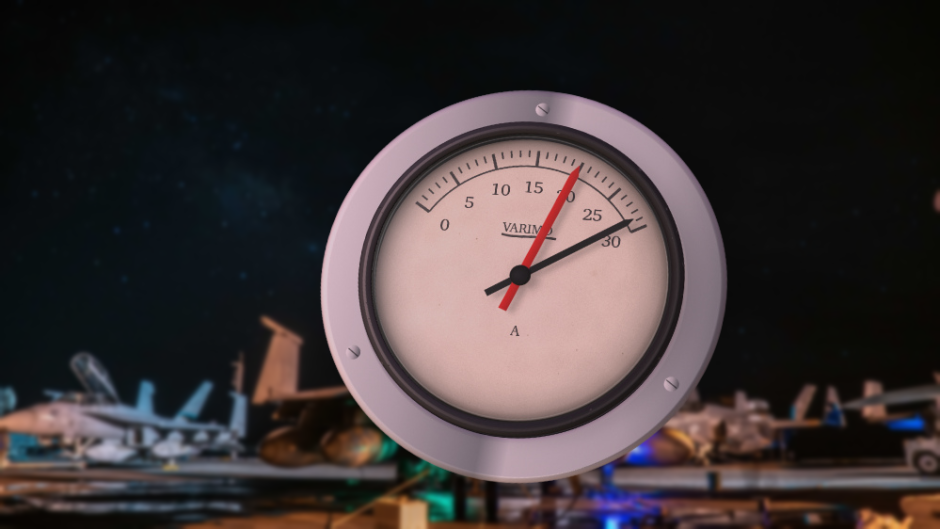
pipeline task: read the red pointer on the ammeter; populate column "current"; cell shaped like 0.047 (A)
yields 20 (A)
